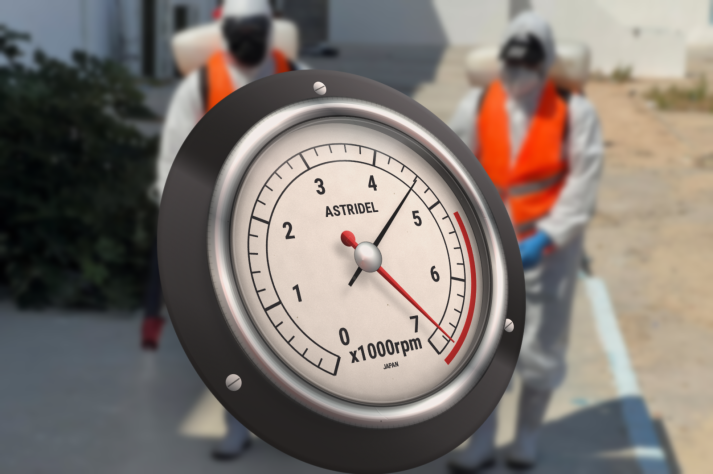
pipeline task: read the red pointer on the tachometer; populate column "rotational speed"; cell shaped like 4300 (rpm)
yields 6800 (rpm)
